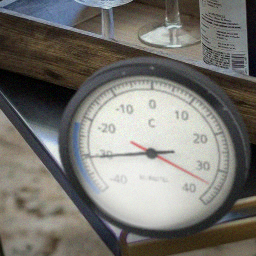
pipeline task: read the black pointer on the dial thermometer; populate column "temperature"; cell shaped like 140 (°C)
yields -30 (°C)
